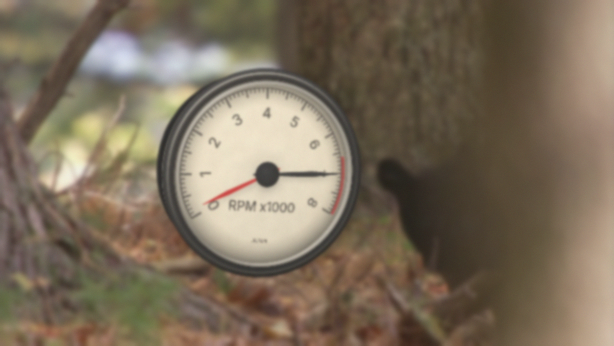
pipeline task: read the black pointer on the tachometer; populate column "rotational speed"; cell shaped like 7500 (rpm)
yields 7000 (rpm)
